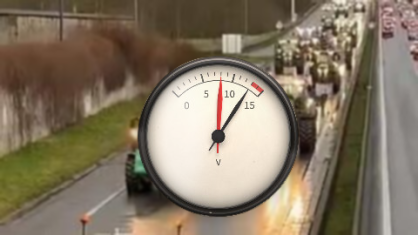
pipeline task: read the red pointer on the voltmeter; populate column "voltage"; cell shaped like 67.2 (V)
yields 8 (V)
